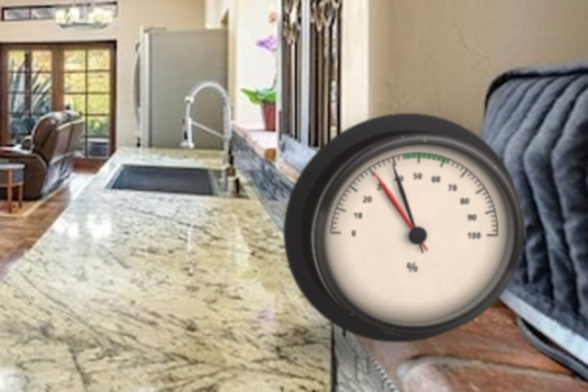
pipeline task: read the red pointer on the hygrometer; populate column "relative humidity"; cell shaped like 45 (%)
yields 30 (%)
